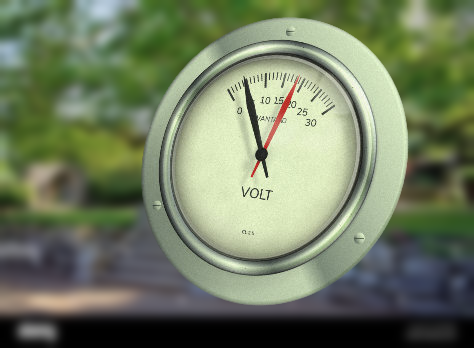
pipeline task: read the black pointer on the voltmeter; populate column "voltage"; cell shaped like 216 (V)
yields 5 (V)
